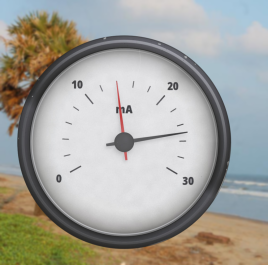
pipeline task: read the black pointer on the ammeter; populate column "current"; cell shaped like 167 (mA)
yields 25 (mA)
